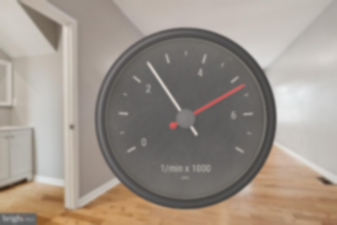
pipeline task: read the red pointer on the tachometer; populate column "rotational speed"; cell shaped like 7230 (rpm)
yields 5250 (rpm)
